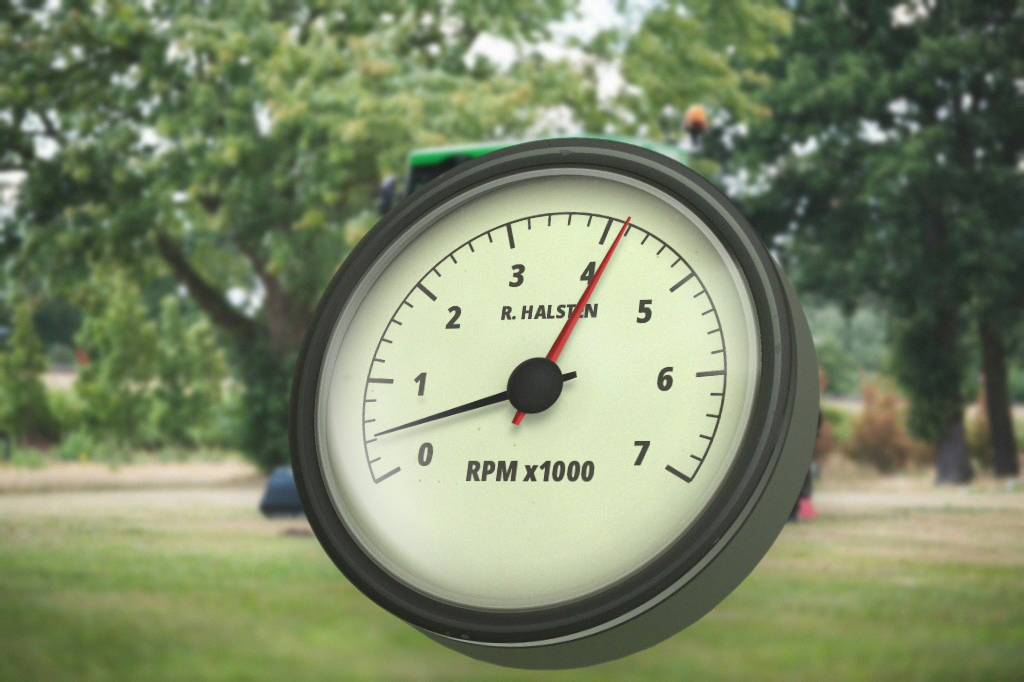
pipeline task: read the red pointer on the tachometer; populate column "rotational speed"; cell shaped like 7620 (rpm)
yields 4200 (rpm)
